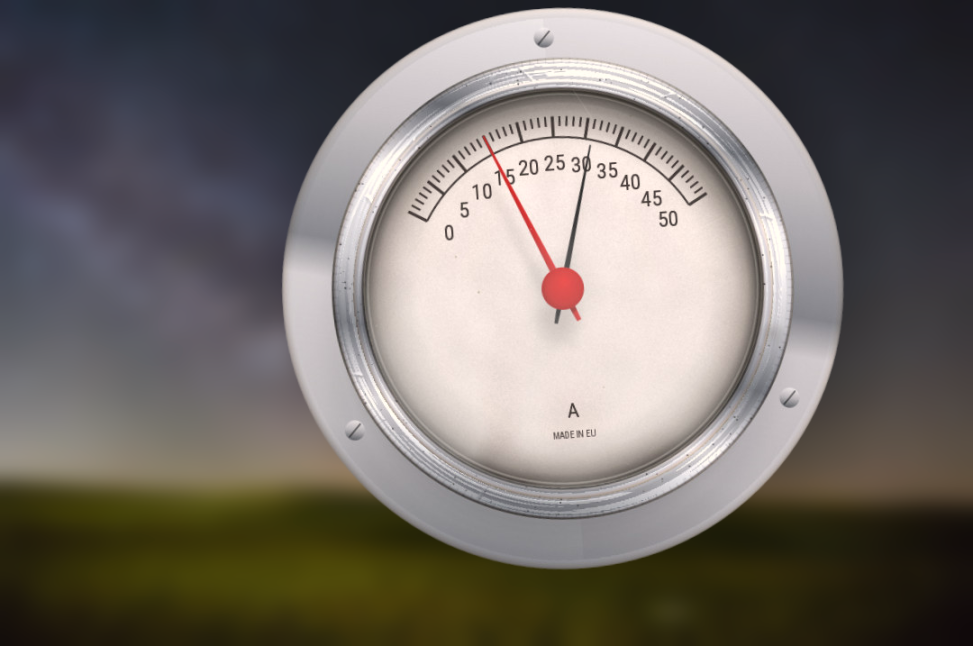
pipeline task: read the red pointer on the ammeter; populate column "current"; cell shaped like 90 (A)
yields 15 (A)
